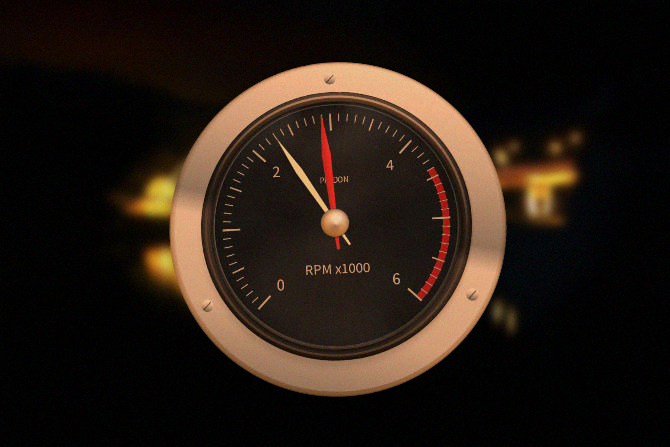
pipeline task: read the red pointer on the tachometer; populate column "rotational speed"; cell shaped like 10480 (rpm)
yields 2900 (rpm)
